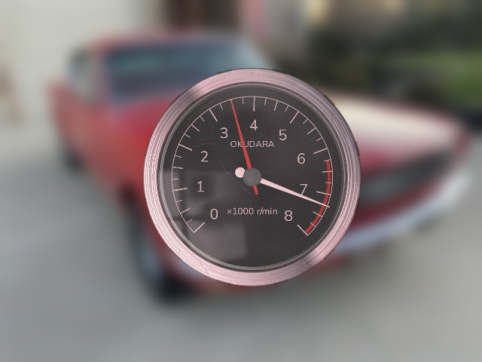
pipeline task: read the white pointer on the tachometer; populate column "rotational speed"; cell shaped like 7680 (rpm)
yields 7250 (rpm)
